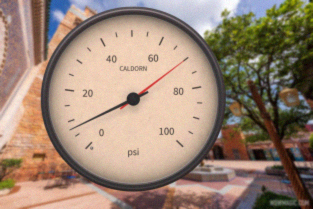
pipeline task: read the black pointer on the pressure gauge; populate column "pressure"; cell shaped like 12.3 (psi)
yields 7.5 (psi)
